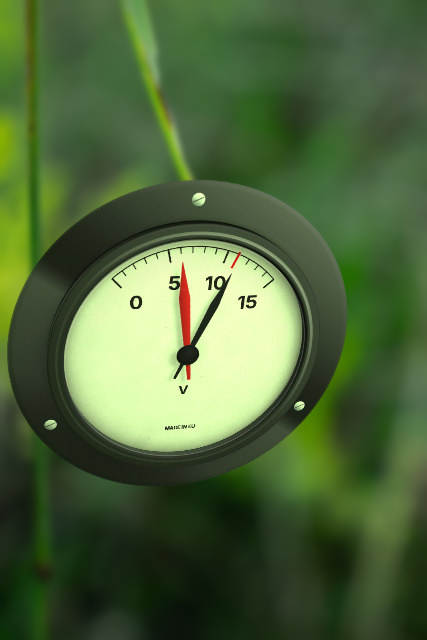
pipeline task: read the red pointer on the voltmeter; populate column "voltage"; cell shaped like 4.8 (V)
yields 6 (V)
